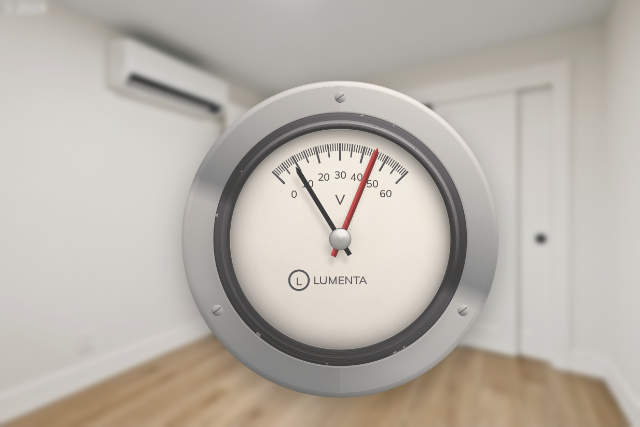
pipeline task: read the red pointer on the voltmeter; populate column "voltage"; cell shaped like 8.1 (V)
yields 45 (V)
